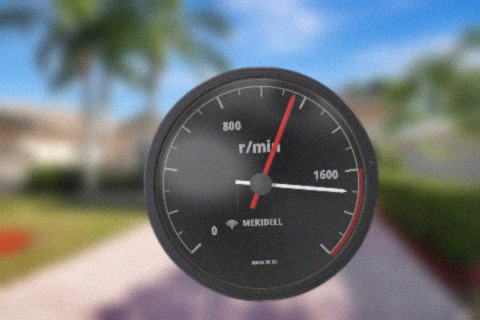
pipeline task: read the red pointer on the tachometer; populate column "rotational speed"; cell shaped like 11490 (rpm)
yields 1150 (rpm)
